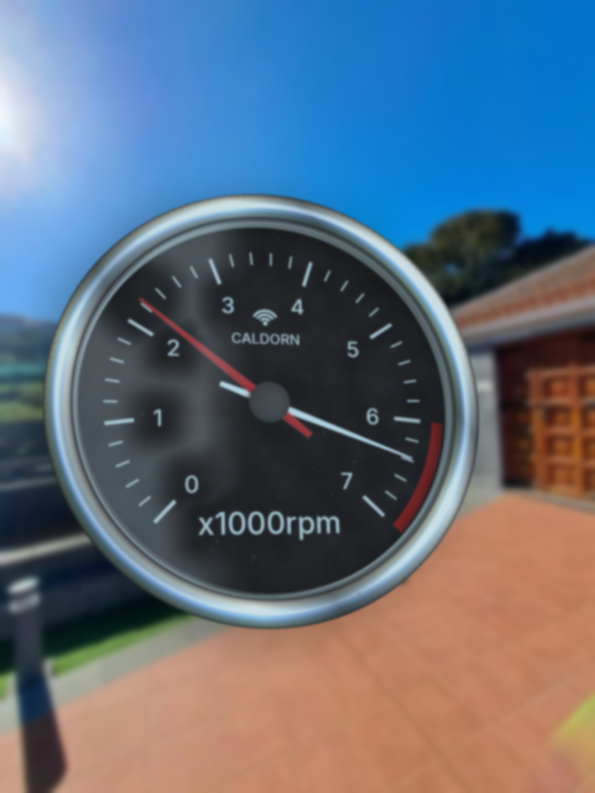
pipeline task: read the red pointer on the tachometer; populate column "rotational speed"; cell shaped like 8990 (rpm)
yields 2200 (rpm)
